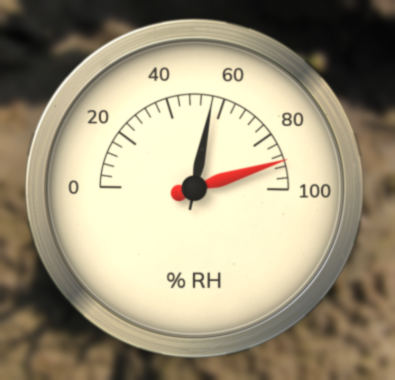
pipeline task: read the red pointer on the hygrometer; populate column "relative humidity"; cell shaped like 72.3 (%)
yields 90 (%)
